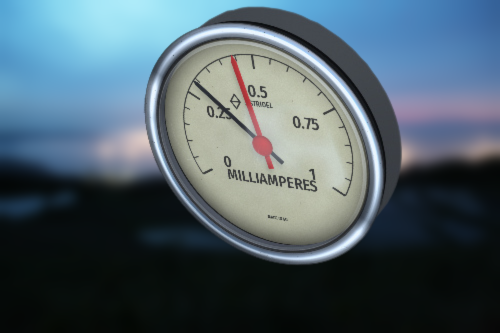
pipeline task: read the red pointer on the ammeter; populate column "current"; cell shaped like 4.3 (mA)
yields 0.45 (mA)
